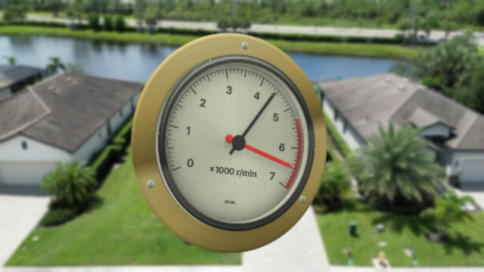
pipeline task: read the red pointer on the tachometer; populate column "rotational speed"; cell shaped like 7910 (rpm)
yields 6500 (rpm)
